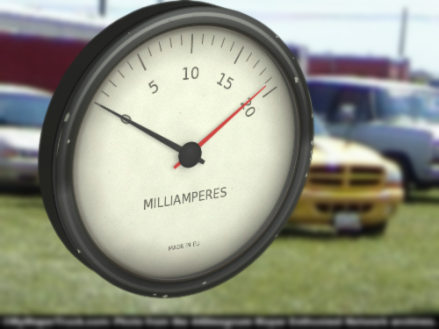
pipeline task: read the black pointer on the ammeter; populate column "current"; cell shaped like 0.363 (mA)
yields 0 (mA)
